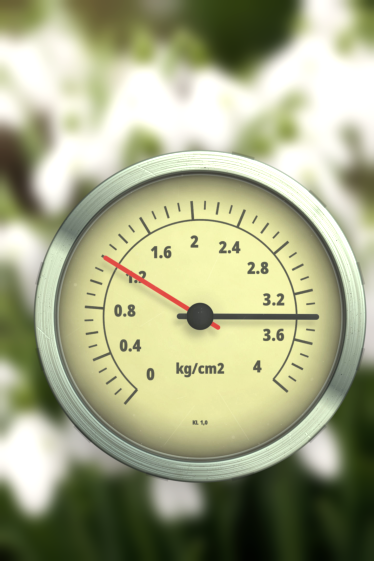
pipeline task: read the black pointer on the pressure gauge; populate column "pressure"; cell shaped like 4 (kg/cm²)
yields 3.4 (kg/cm²)
